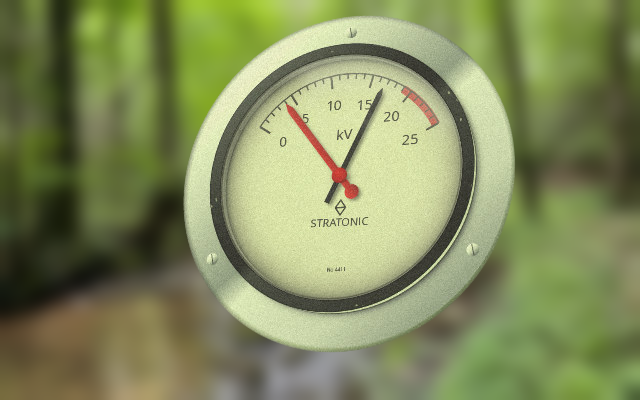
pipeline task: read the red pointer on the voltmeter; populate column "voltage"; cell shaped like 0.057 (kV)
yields 4 (kV)
